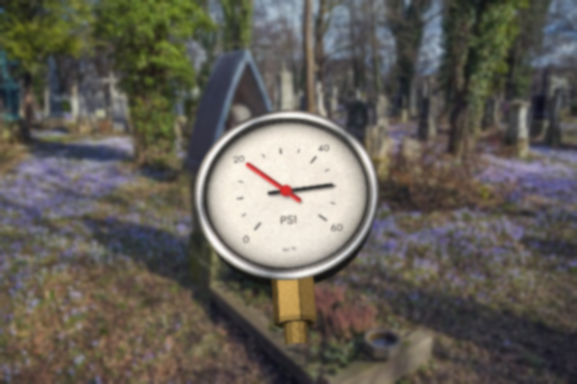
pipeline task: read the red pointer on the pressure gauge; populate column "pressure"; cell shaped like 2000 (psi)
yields 20 (psi)
